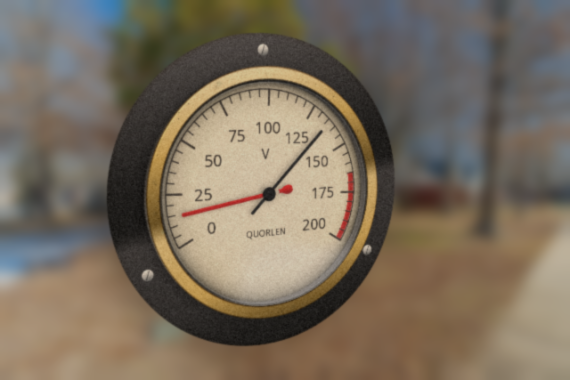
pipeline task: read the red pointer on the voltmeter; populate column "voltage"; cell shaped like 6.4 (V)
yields 15 (V)
